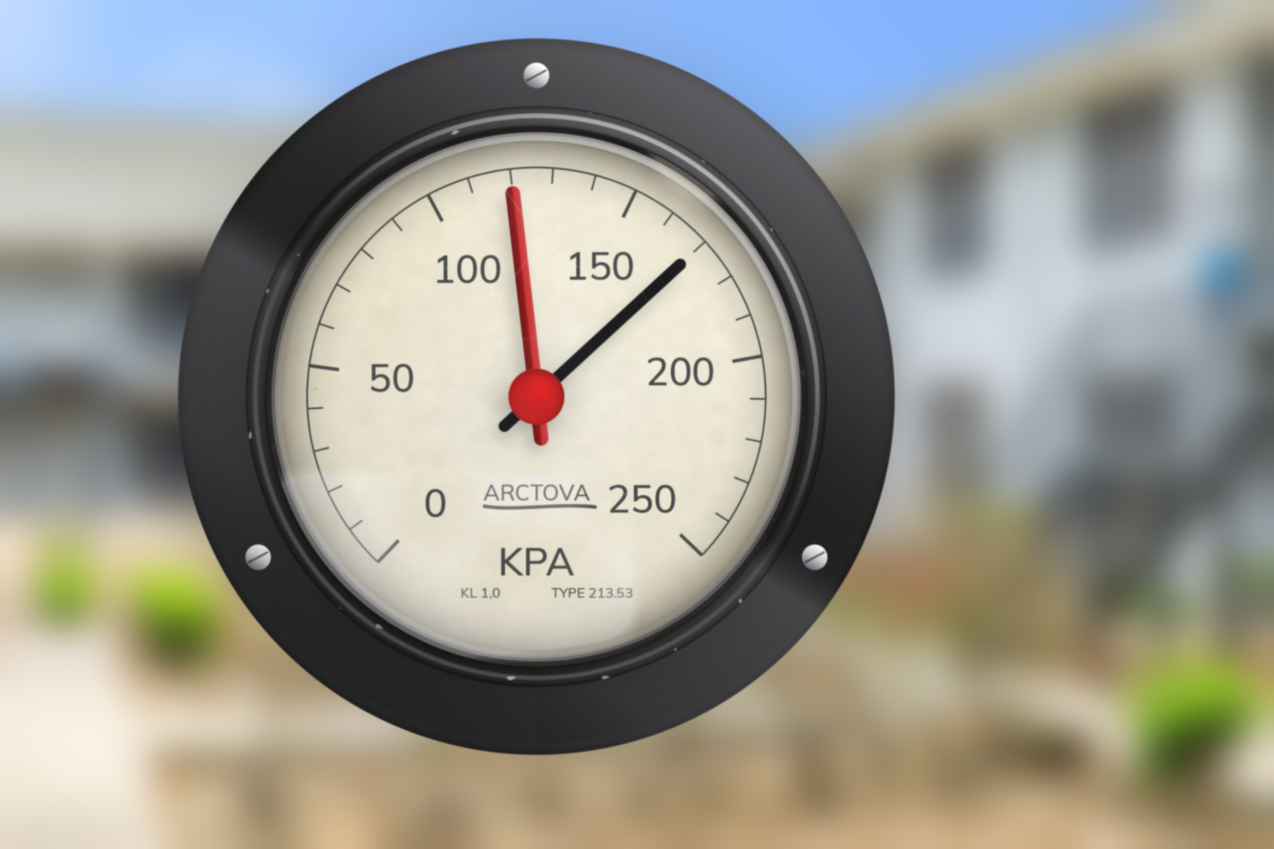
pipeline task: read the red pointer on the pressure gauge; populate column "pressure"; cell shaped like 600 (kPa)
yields 120 (kPa)
